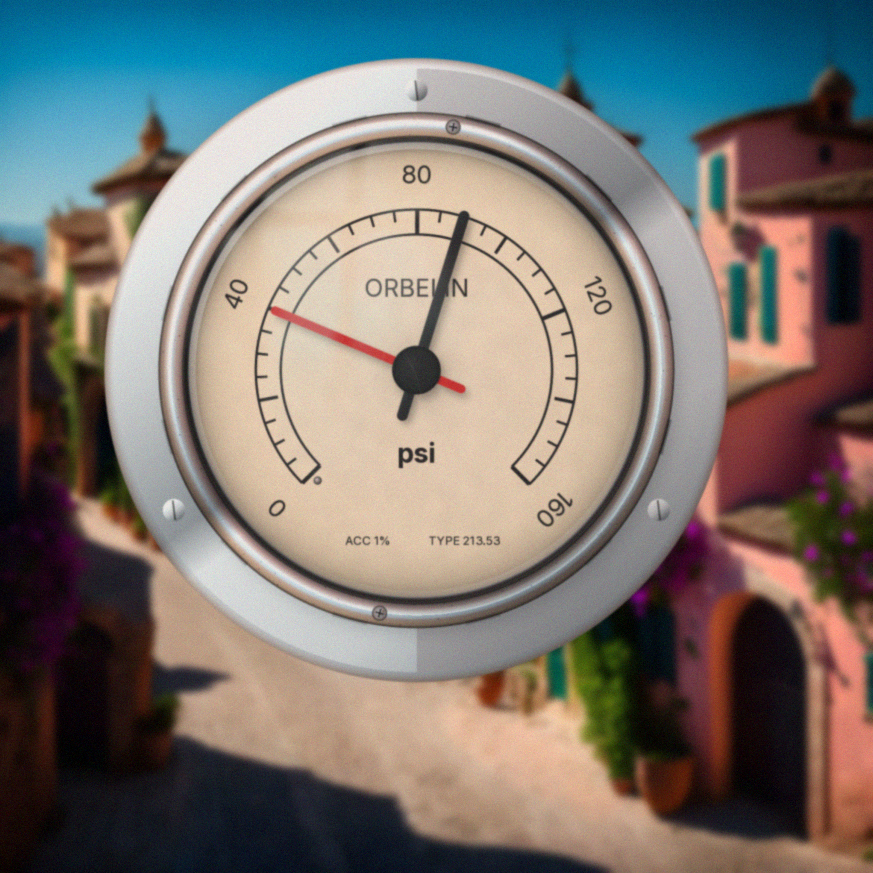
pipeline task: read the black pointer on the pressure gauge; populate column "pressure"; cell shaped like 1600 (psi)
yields 90 (psi)
